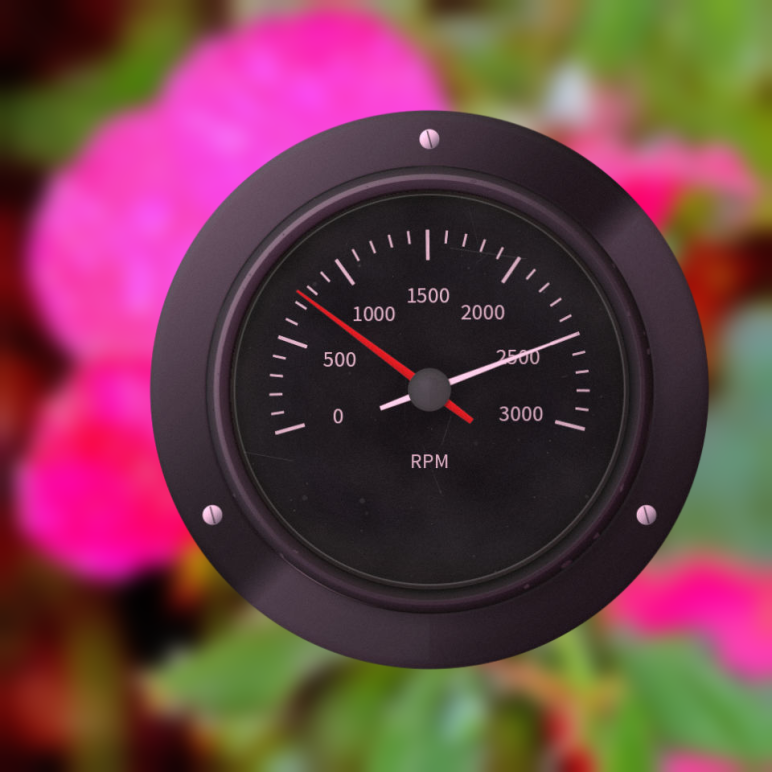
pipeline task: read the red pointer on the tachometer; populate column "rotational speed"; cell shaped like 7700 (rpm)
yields 750 (rpm)
